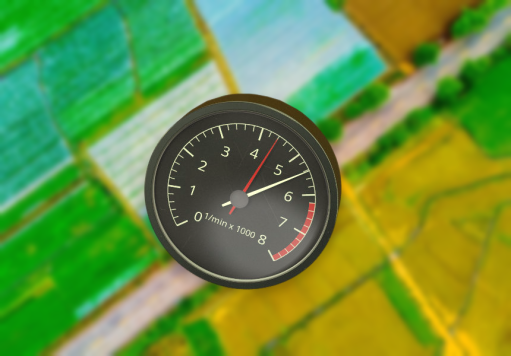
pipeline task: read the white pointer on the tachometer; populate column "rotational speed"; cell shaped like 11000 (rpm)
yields 5400 (rpm)
